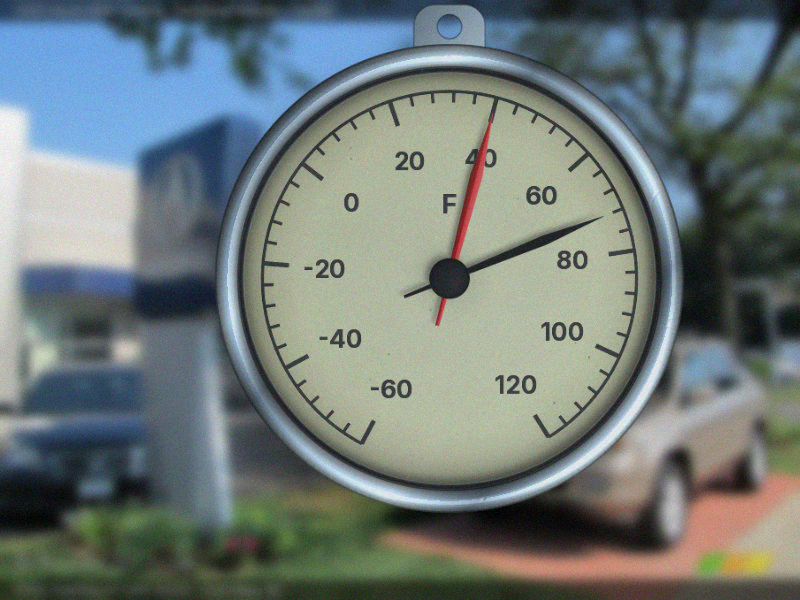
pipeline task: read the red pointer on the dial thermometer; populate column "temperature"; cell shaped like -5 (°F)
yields 40 (°F)
